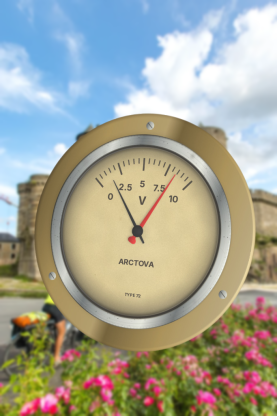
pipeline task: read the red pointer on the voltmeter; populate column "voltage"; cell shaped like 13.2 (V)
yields 8.5 (V)
